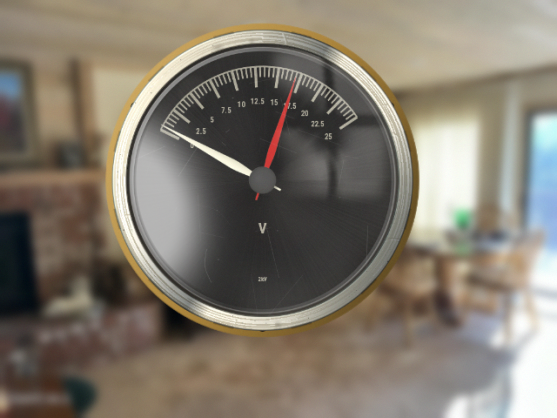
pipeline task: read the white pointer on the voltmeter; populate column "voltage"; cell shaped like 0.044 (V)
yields 0.5 (V)
